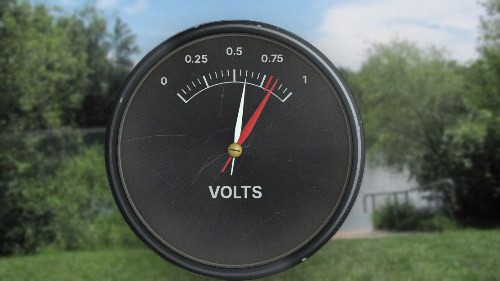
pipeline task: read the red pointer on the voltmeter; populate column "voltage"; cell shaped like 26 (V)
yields 0.85 (V)
